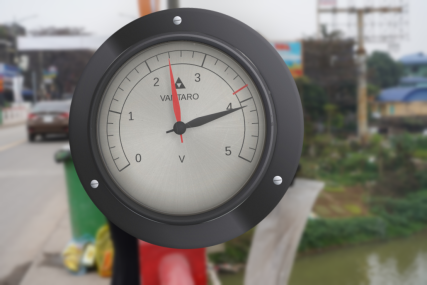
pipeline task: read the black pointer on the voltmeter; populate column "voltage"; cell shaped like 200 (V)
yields 4.1 (V)
